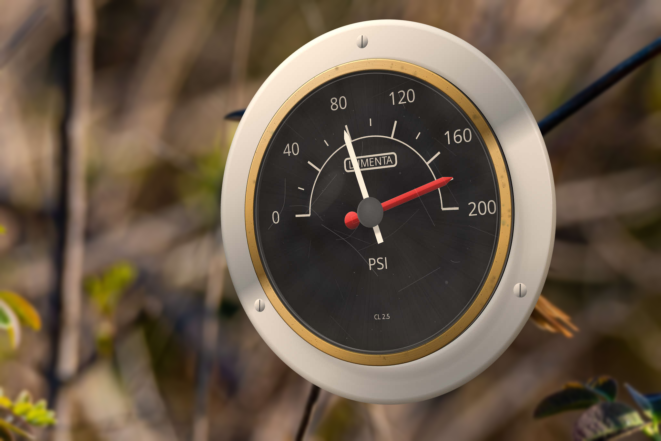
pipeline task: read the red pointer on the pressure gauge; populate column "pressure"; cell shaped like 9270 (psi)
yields 180 (psi)
